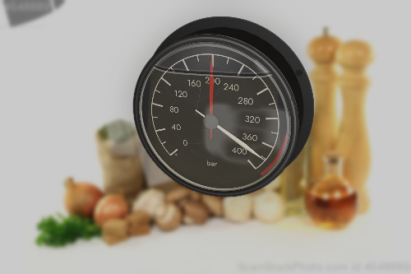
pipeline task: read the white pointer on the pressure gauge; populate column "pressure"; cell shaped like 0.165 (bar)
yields 380 (bar)
